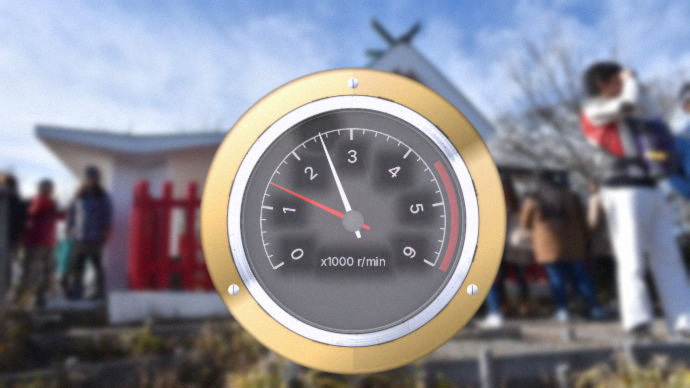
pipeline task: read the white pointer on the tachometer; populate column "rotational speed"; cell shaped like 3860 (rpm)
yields 2500 (rpm)
